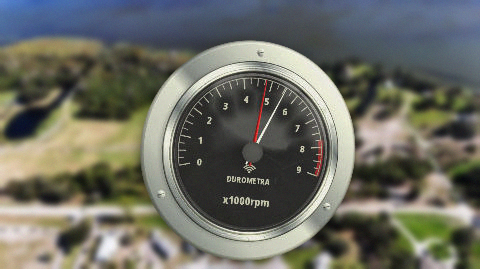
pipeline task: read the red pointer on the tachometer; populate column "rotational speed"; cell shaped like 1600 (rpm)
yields 4750 (rpm)
